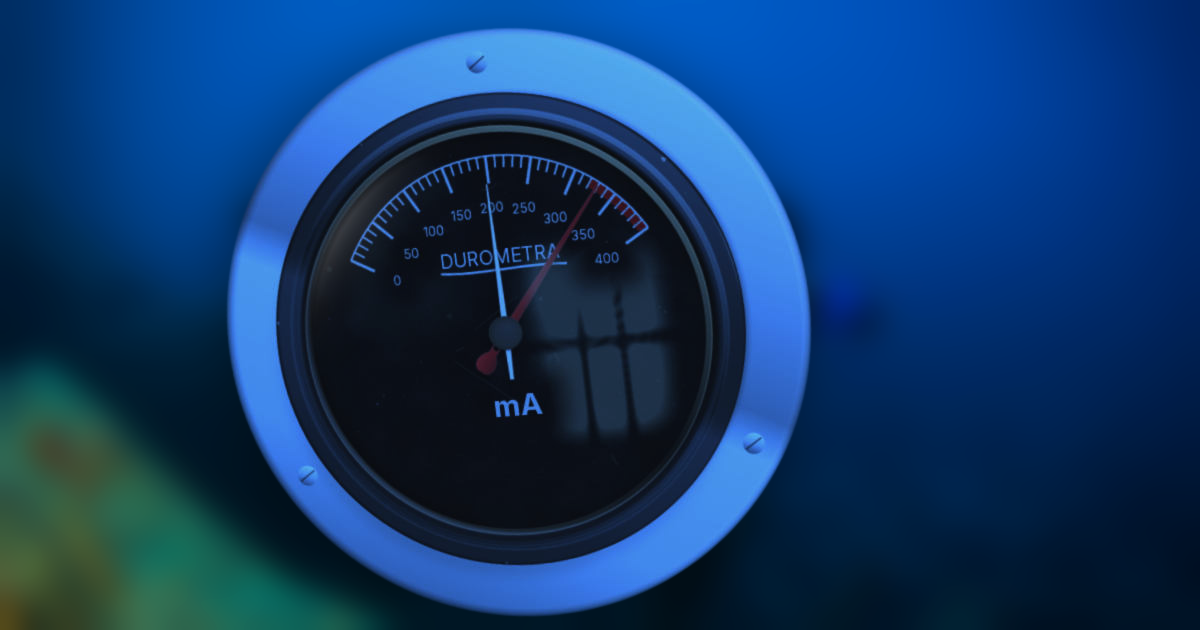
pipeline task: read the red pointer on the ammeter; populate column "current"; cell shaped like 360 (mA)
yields 330 (mA)
